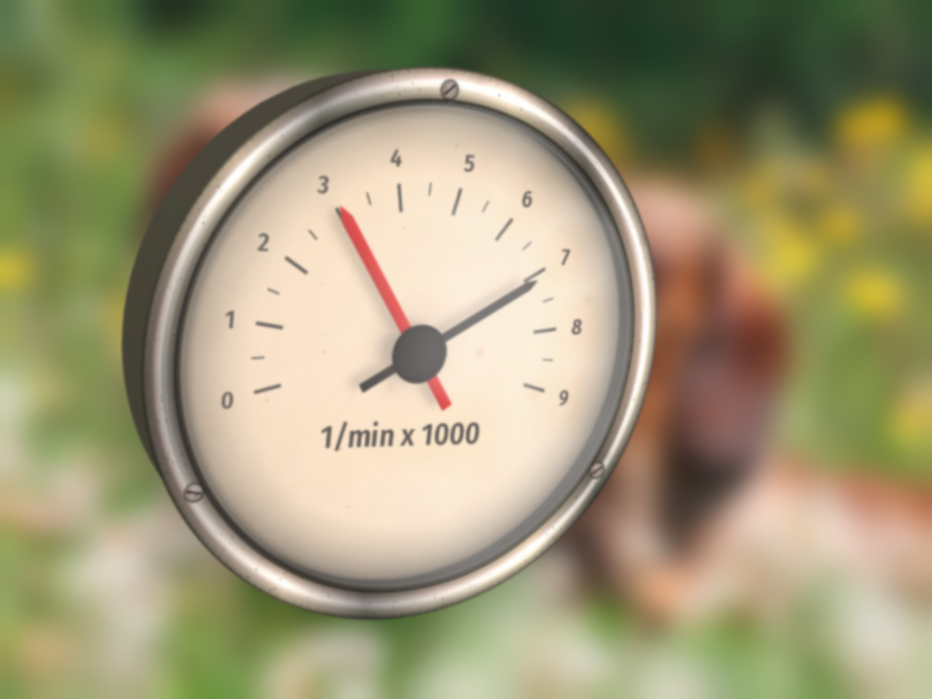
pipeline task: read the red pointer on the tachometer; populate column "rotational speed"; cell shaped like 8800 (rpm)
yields 3000 (rpm)
